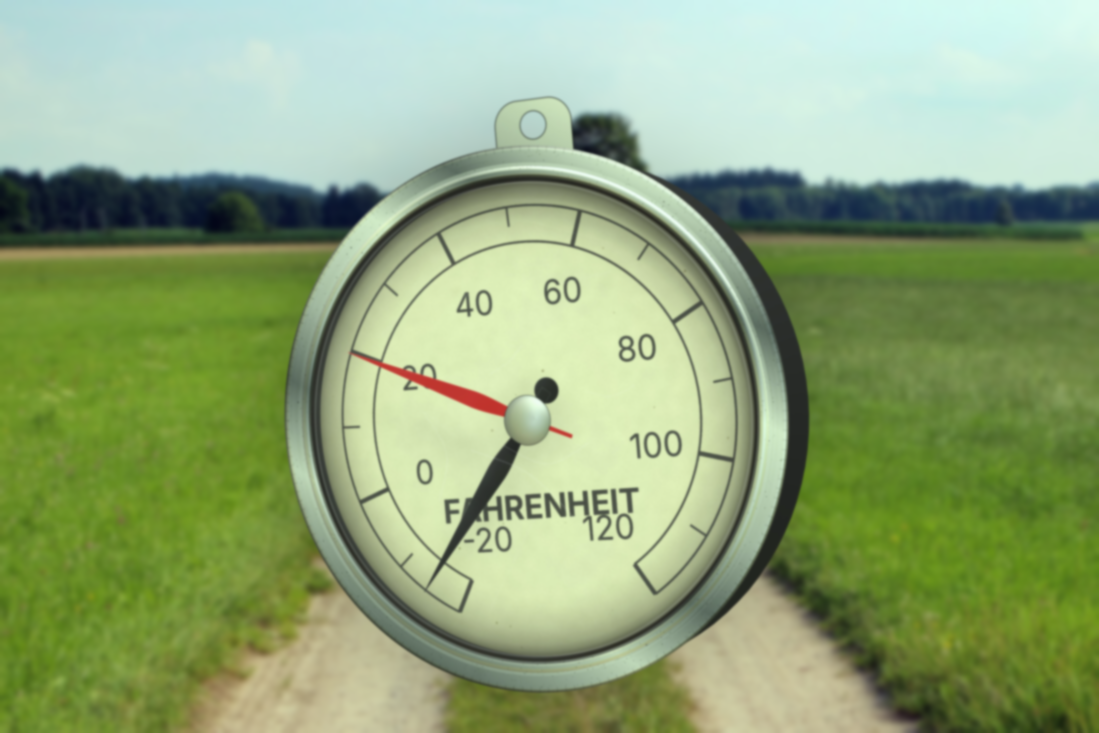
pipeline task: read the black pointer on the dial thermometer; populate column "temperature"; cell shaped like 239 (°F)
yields -15 (°F)
